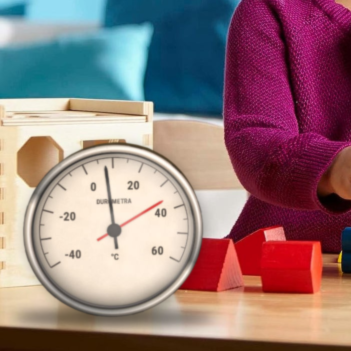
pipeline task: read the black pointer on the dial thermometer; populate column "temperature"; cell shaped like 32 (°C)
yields 7.5 (°C)
